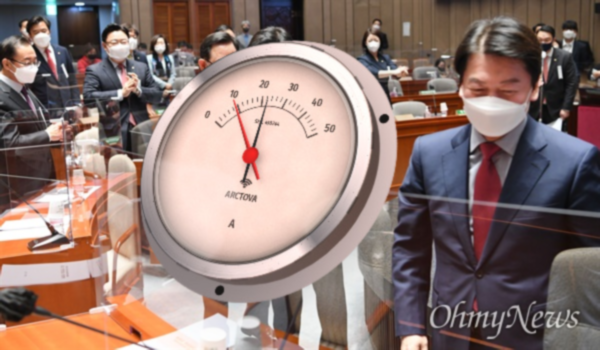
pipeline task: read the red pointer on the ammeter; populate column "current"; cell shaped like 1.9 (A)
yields 10 (A)
